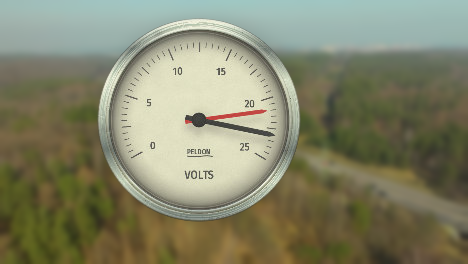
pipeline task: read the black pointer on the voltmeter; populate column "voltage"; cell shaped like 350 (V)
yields 23 (V)
